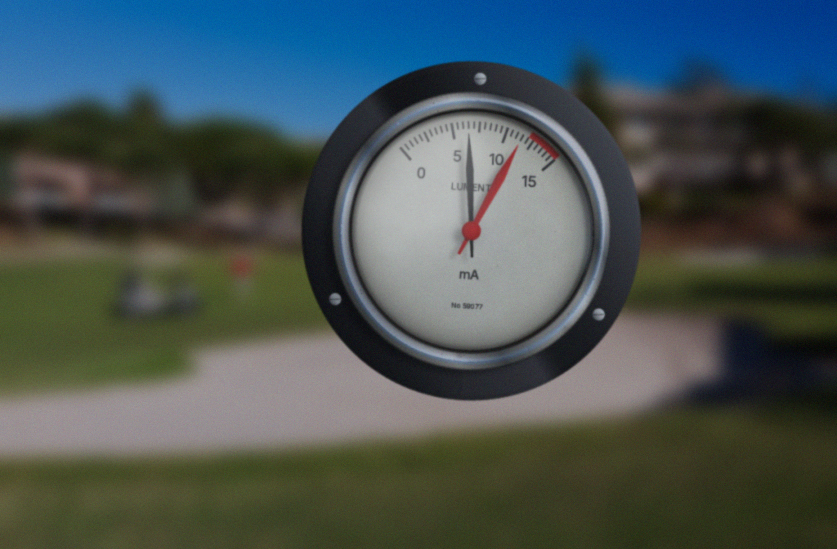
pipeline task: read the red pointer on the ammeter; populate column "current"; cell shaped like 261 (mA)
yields 11.5 (mA)
